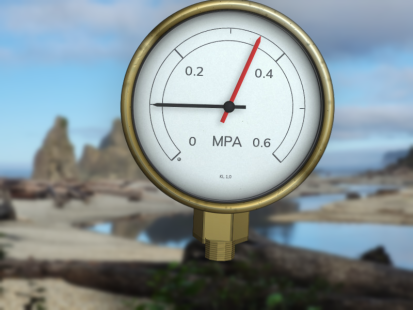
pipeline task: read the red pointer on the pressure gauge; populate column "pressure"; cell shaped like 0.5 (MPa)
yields 0.35 (MPa)
